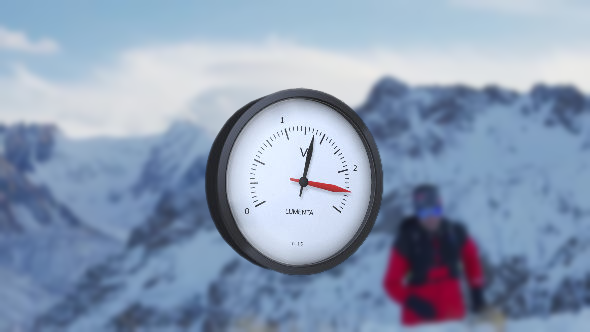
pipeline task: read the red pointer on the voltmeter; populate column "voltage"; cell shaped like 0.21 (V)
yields 2.25 (V)
